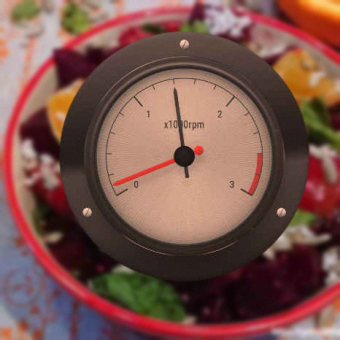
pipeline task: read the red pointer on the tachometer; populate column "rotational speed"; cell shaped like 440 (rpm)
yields 100 (rpm)
